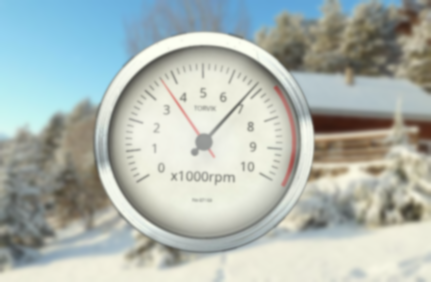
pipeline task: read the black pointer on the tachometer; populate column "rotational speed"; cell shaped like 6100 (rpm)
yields 6800 (rpm)
